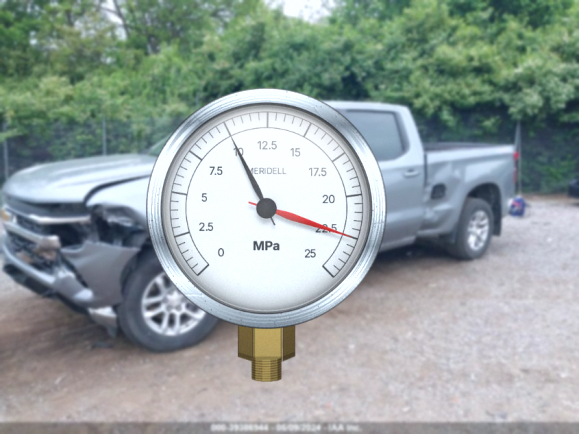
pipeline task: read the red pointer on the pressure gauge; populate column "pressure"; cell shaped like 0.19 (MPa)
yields 22.5 (MPa)
